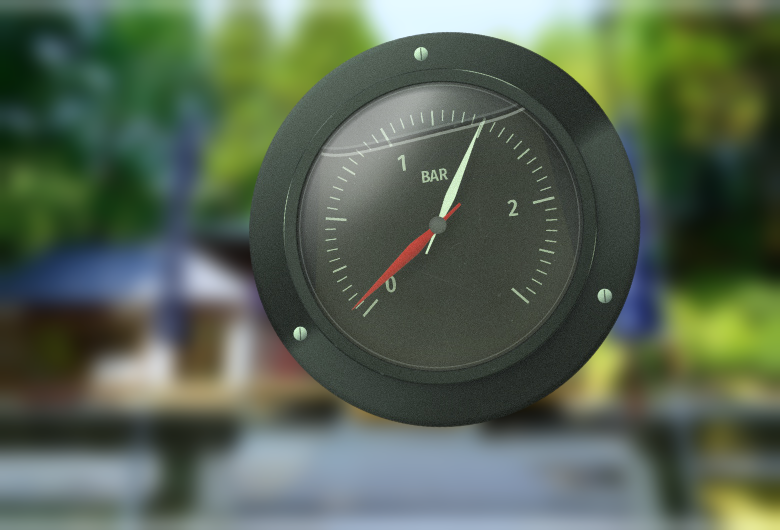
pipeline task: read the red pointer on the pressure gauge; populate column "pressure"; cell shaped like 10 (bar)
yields 0.05 (bar)
